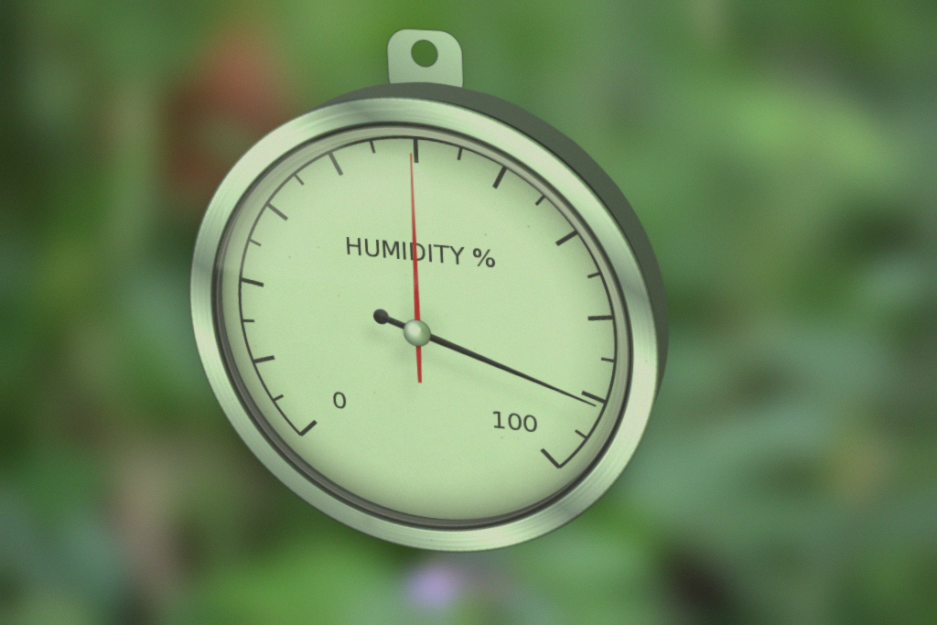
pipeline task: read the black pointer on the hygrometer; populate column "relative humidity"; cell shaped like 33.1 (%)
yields 90 (%)
